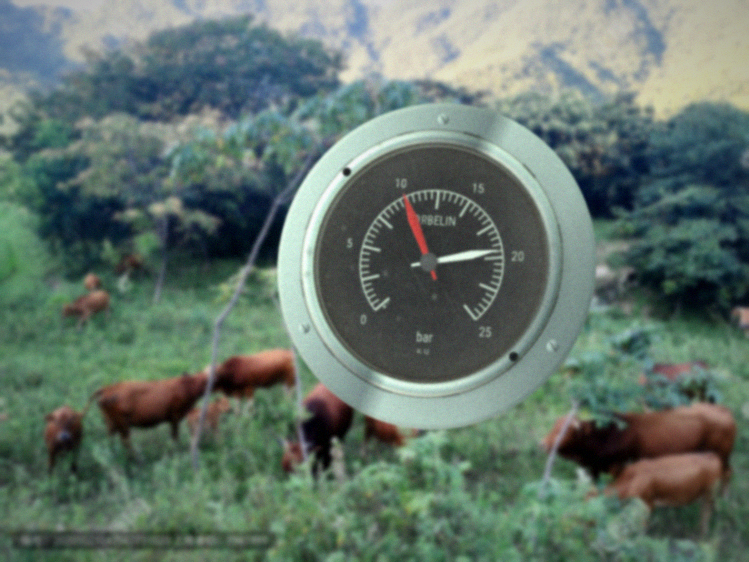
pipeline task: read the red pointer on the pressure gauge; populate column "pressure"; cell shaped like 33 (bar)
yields 10 (bar)
